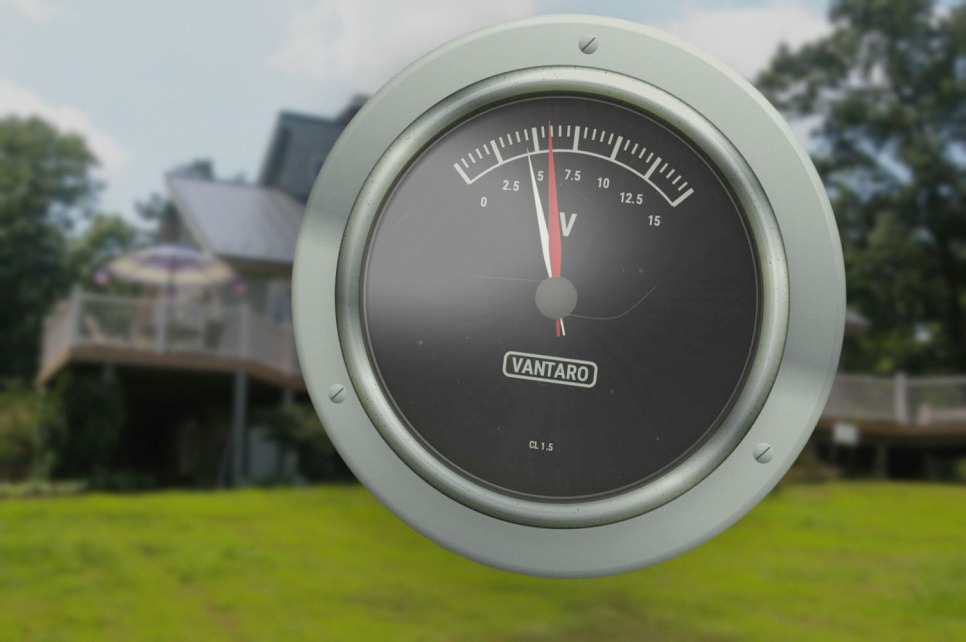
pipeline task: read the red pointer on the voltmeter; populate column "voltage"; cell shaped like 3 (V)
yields 6 (V)
